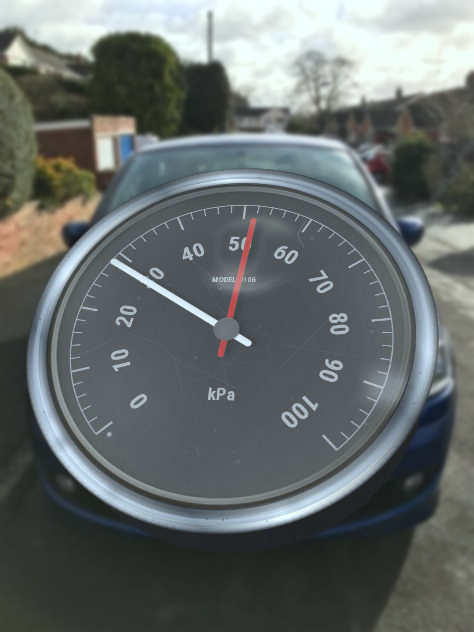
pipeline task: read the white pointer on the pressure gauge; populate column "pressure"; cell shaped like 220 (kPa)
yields 28 (kPa)
